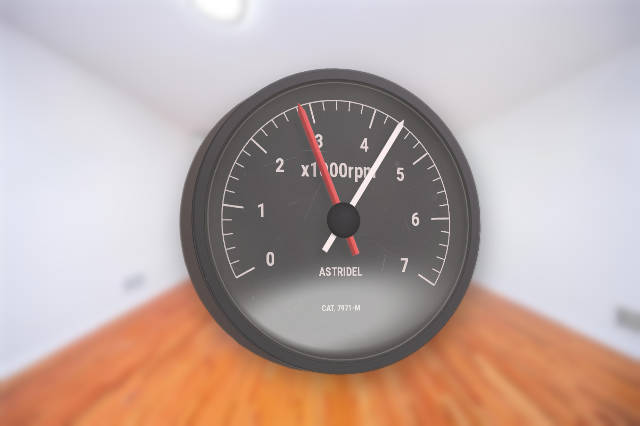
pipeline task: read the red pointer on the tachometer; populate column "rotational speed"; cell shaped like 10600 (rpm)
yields 2800 (rpm)
